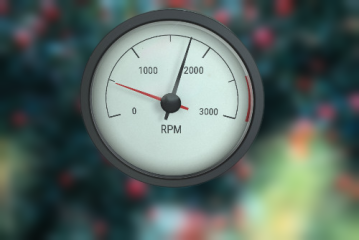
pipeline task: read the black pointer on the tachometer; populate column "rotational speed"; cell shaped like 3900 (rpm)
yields 1750 (rpm)
